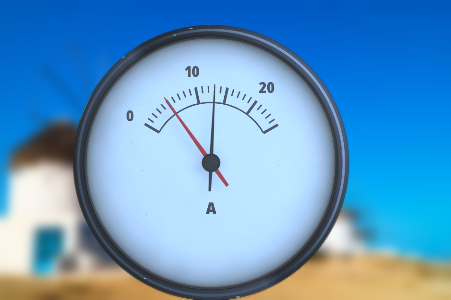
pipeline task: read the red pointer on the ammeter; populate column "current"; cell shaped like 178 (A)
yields 5 (A)
